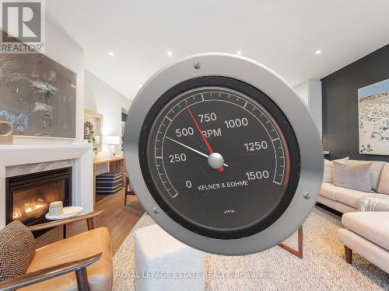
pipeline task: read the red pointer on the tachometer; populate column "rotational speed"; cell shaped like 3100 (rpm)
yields 650 (rpm)
